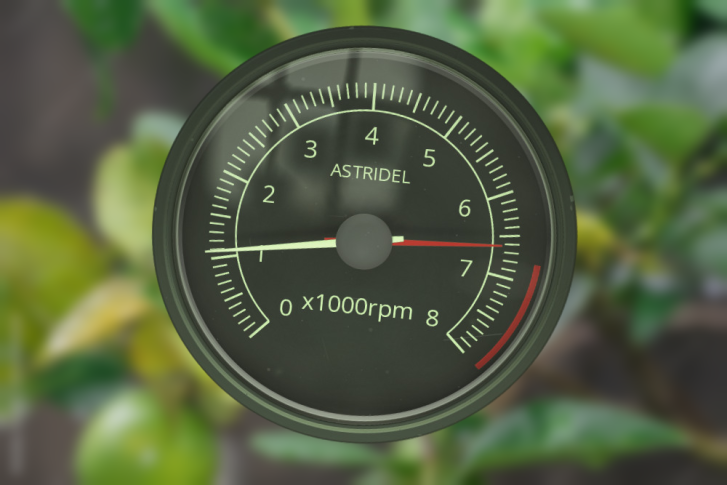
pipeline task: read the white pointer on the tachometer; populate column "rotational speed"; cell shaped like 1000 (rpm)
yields 1100 (rpm)
